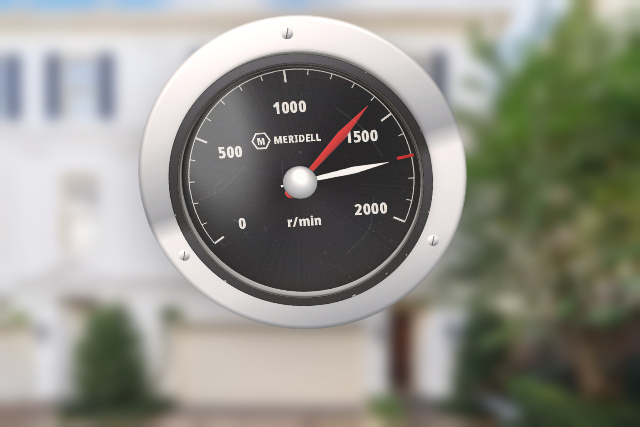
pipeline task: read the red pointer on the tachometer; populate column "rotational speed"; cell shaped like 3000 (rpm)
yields 1400 (rpm)
